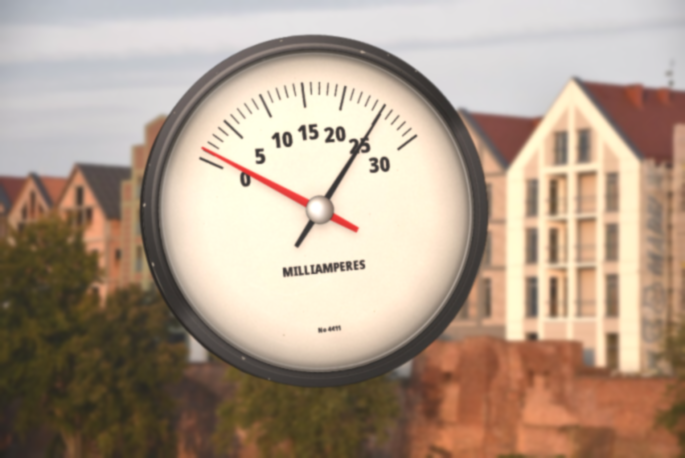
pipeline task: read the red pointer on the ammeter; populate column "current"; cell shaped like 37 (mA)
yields 1 (mA)
